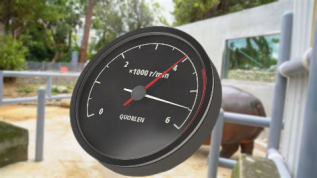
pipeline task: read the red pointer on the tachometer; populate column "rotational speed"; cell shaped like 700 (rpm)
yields 4000 (rpm)
